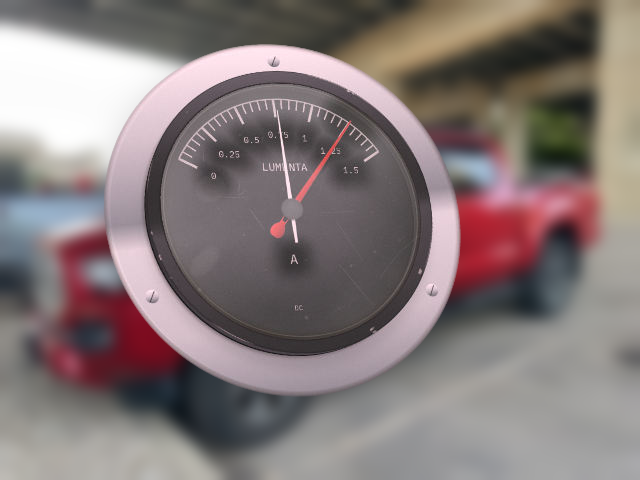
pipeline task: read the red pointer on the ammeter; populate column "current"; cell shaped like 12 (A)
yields 1.25 (A)
